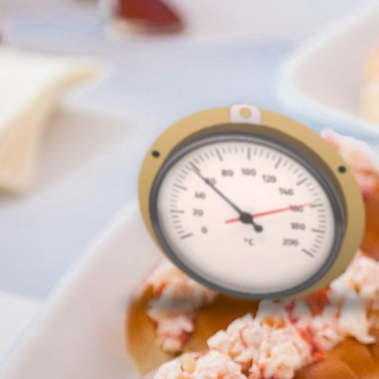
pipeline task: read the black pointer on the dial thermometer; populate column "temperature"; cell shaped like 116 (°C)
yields 60 (°C)
